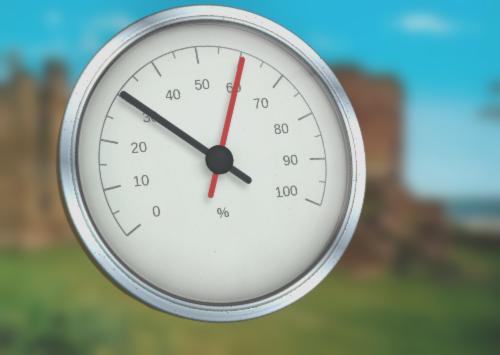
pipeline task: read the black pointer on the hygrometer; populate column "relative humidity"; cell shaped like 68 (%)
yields 30 (%)
